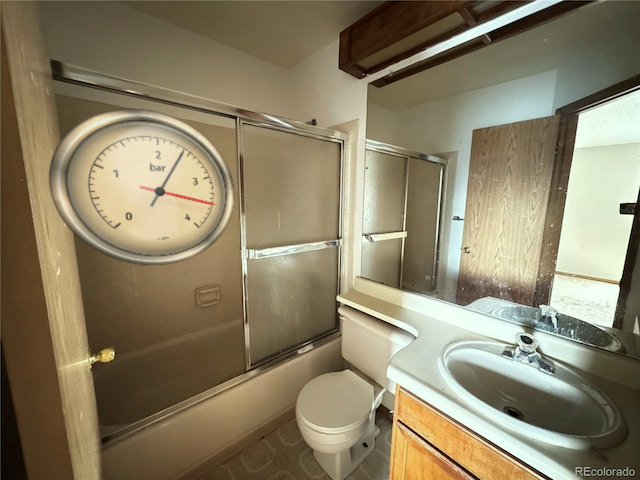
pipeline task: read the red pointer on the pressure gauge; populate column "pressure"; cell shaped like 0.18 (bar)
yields 3.5 (bar)
